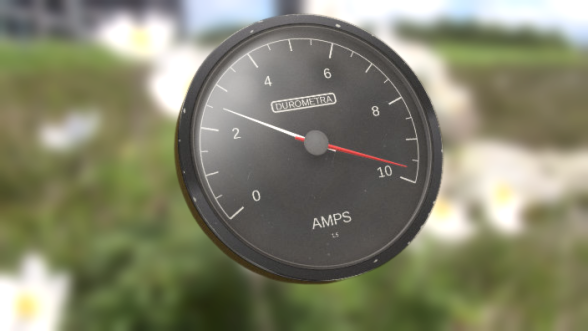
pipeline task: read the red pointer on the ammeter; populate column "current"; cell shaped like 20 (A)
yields 9.75 (A)
